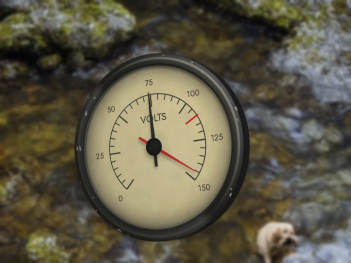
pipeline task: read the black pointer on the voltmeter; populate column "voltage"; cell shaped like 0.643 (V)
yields 75 (V)
